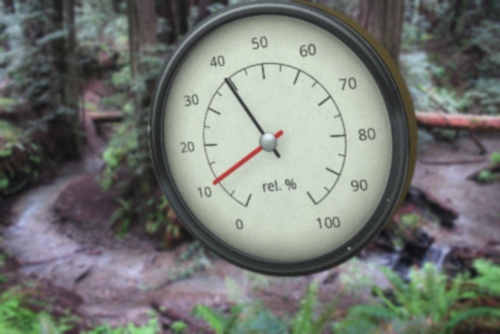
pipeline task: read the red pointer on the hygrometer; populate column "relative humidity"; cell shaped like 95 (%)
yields 10 (%)
